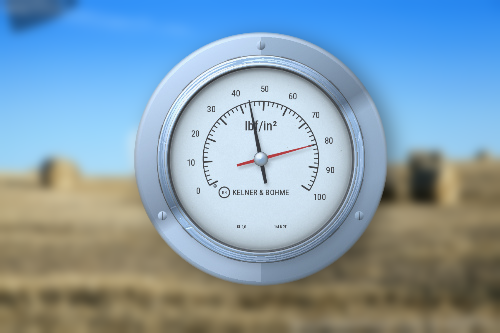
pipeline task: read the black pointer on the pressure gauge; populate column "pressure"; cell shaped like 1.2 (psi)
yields 44 (psi)
